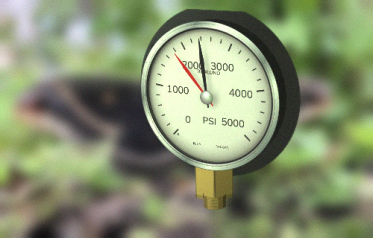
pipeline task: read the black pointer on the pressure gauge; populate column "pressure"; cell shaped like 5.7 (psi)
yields 2400 (psi)
